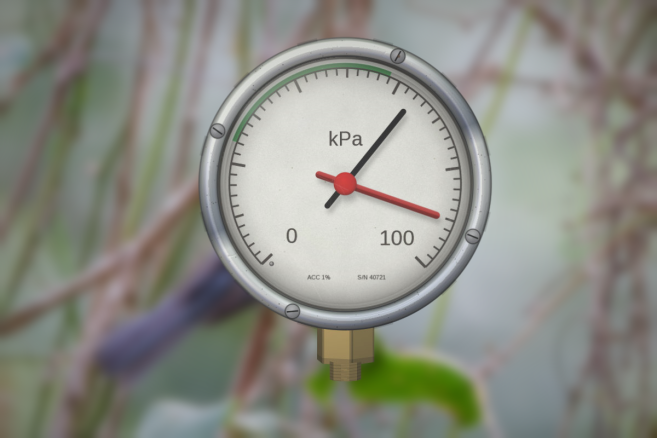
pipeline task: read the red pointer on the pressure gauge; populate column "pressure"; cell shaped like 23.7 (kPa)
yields 90 (kPa)
